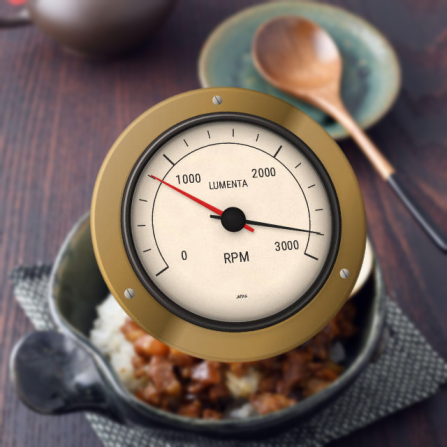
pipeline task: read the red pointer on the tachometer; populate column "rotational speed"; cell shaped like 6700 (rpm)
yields 800 (rpm)
